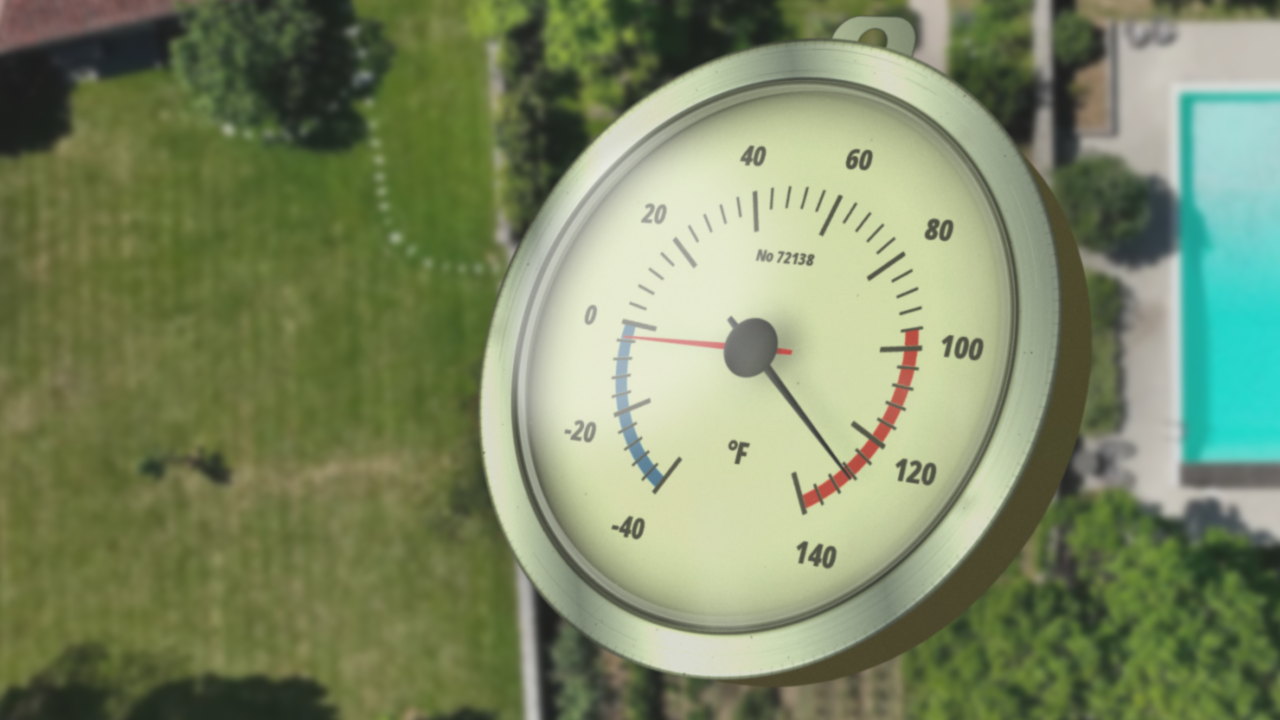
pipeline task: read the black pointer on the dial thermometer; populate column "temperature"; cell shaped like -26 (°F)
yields 128 (°F)
